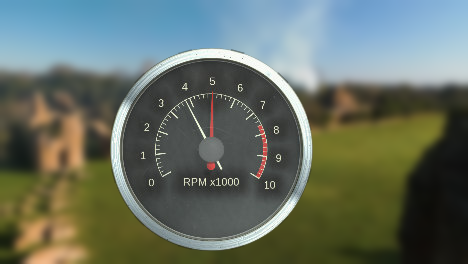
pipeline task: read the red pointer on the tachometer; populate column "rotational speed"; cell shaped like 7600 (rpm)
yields 5000 (rpm)
